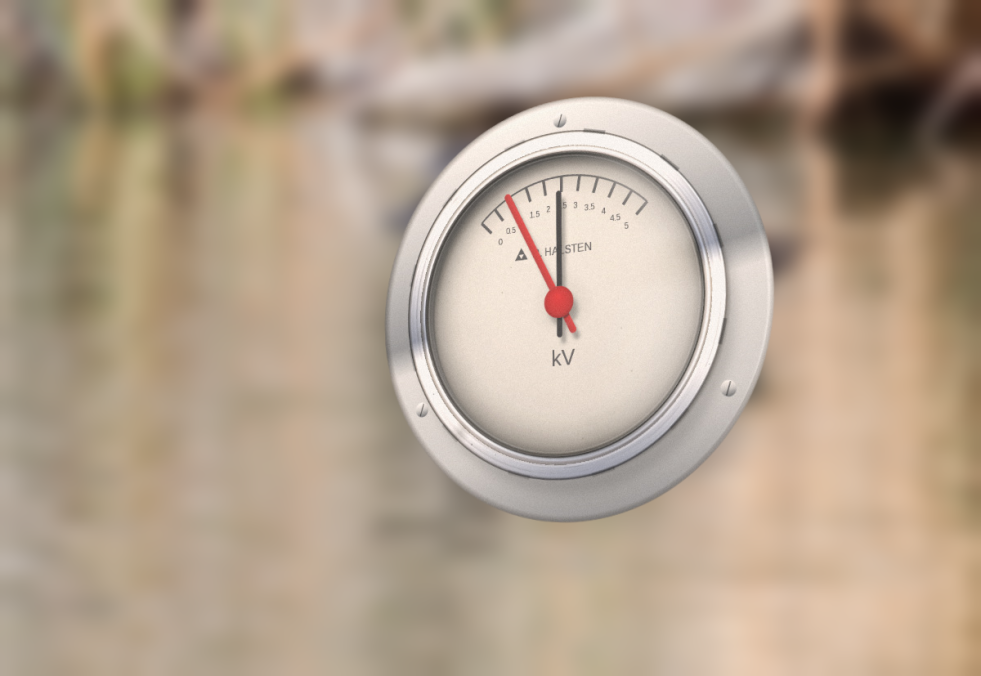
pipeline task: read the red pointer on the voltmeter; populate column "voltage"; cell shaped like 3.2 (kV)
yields 1 (kV)
